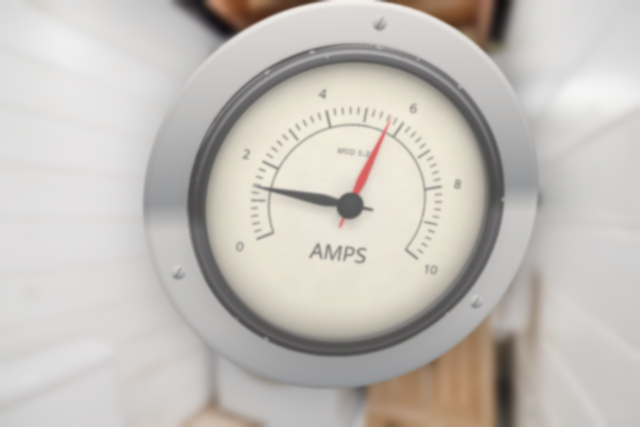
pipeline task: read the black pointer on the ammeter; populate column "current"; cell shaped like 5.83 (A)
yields 1.4 (A)
